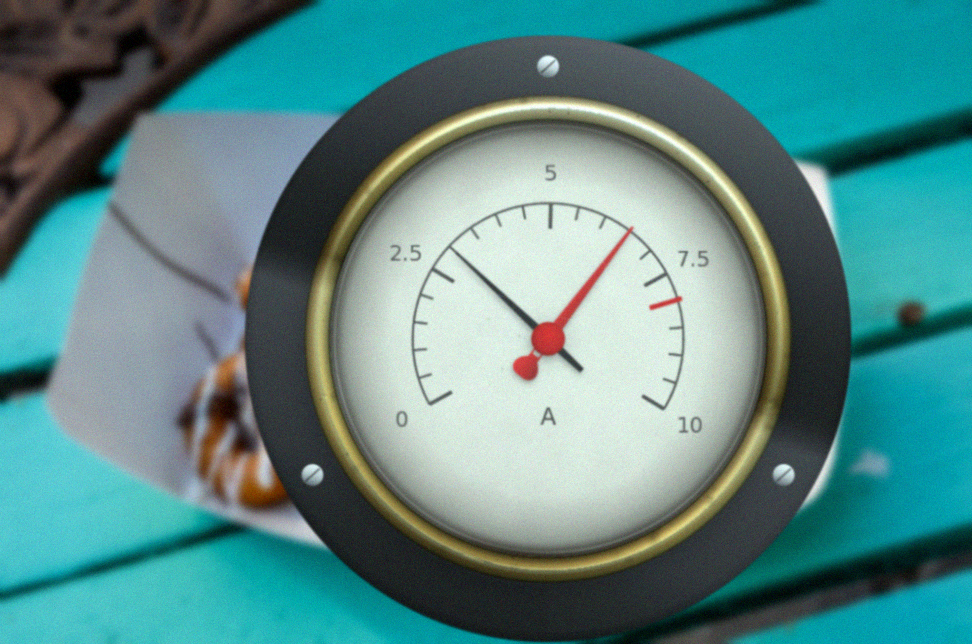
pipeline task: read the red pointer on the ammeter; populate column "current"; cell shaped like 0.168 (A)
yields 6.5 (A)
